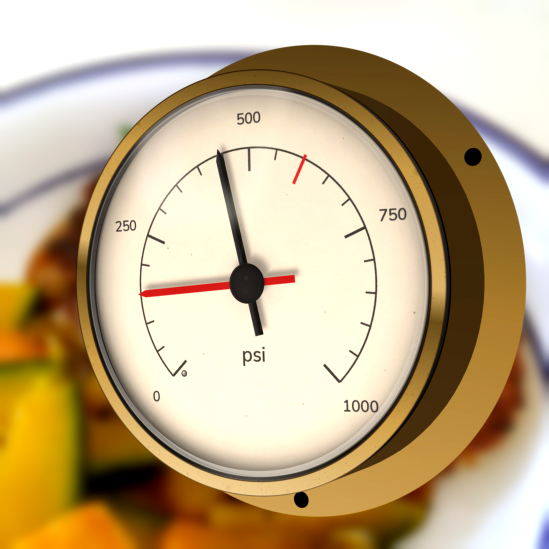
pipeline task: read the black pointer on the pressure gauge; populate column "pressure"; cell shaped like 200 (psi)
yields 450 (psi)
